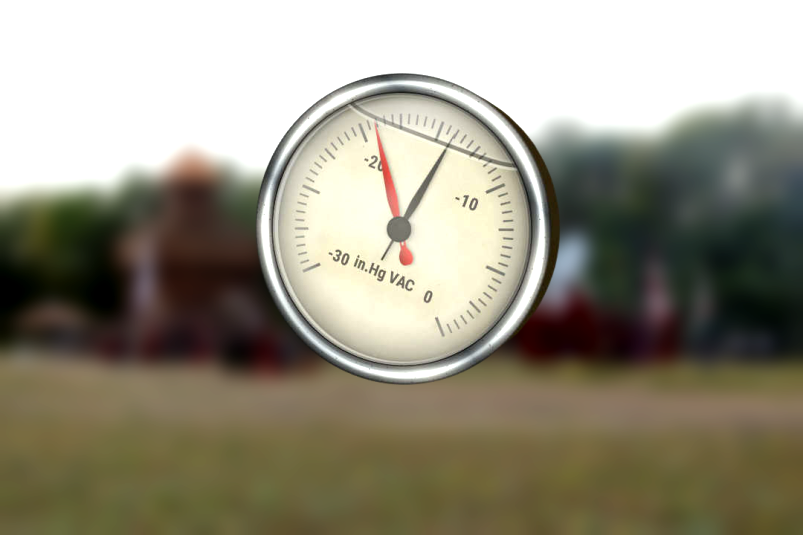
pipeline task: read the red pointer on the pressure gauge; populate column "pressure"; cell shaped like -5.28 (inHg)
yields -19 (inHg)
